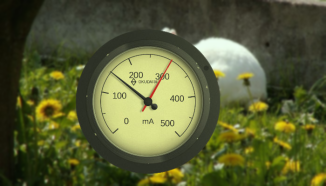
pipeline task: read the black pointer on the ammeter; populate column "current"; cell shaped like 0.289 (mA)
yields 150 (mA)
